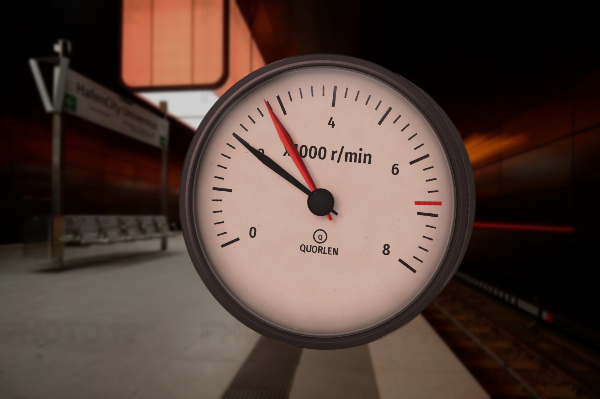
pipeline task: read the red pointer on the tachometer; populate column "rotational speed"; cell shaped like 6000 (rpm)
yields 2800 (rpm)
